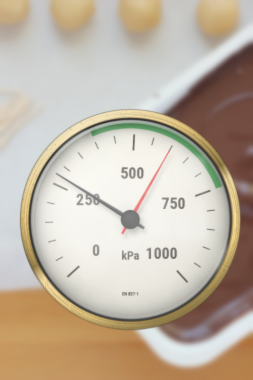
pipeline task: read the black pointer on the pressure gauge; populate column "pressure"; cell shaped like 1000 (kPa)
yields 275 (kPa)
